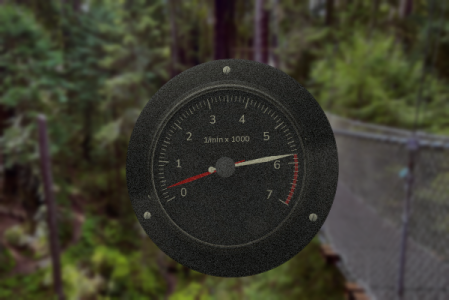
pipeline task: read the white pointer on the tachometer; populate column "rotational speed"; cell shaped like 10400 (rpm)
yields 5800 (rpm)
